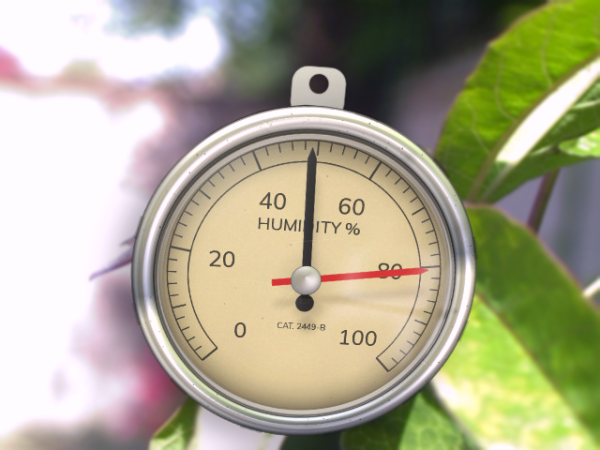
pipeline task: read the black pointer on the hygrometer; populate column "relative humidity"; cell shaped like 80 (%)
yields 49 (%)
